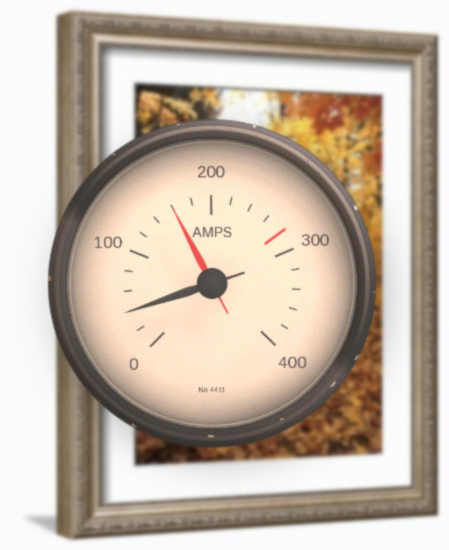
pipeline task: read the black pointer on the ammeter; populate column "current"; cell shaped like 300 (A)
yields 40 (A)
